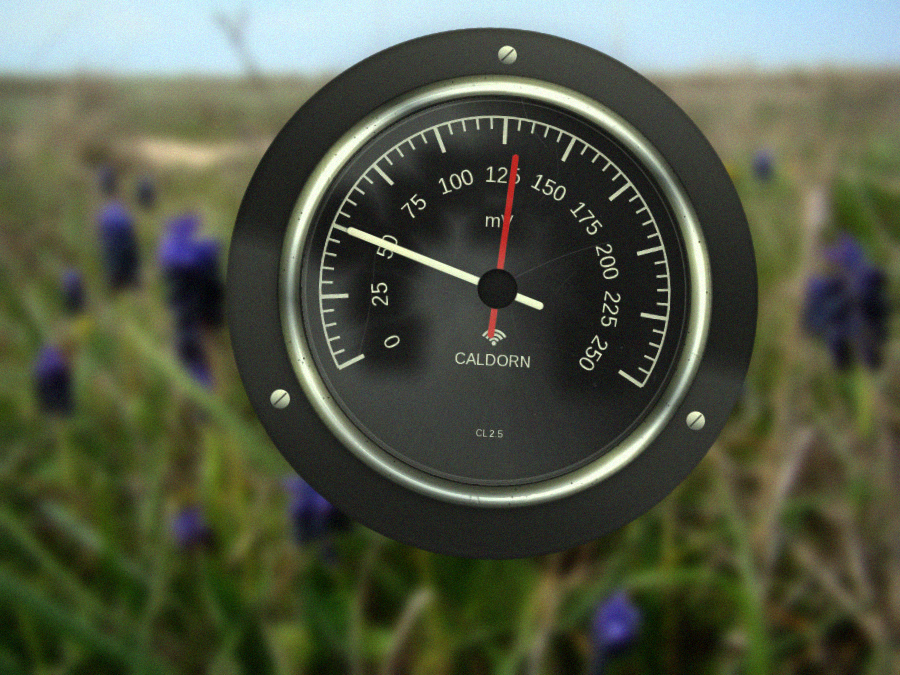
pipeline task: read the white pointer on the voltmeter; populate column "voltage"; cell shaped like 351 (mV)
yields 50 (mV)
